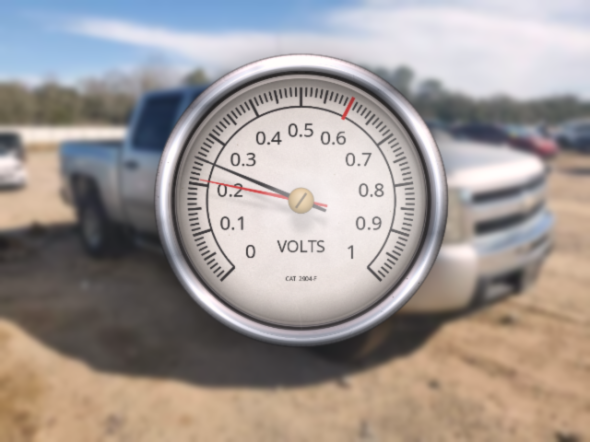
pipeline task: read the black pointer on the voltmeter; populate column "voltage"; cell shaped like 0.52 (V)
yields 0.25 (V)
